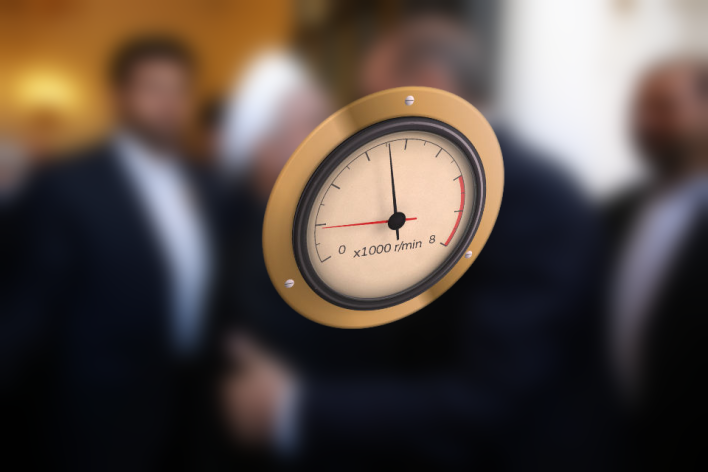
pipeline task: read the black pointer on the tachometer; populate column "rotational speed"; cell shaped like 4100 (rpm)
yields 3500 (rpm)
